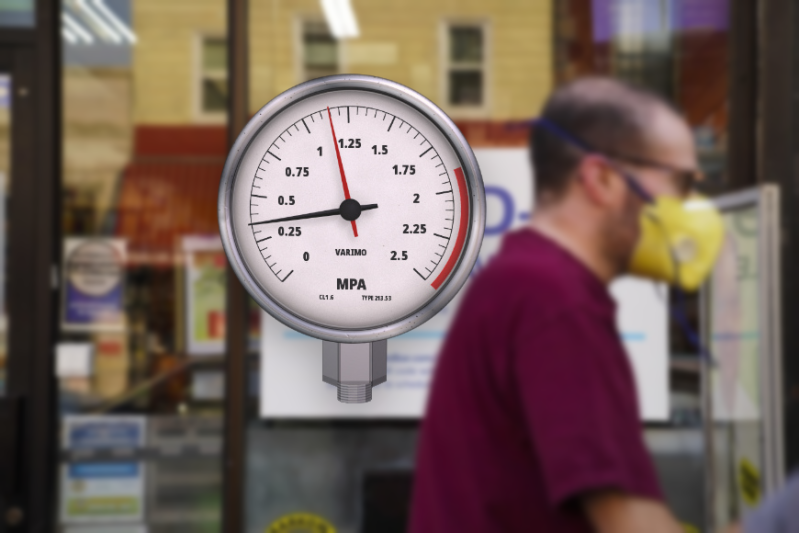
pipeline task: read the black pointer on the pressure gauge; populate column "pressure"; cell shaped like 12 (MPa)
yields 0.35 (MPa)
